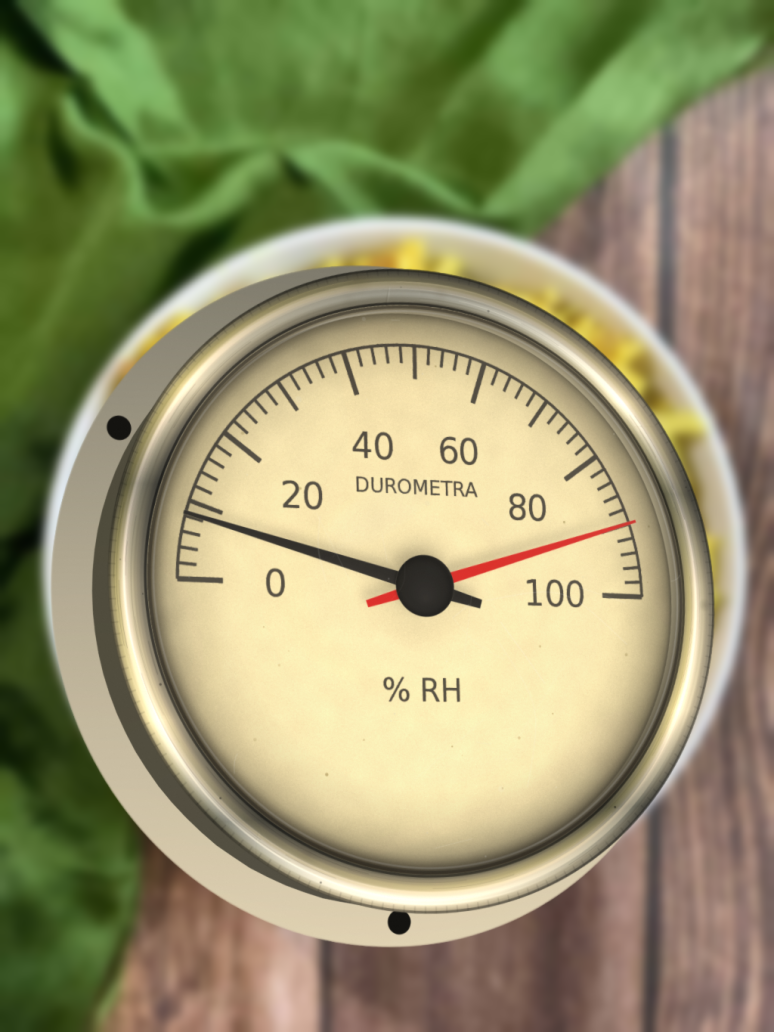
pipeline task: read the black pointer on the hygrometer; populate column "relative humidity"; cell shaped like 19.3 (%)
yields 8 (%)
